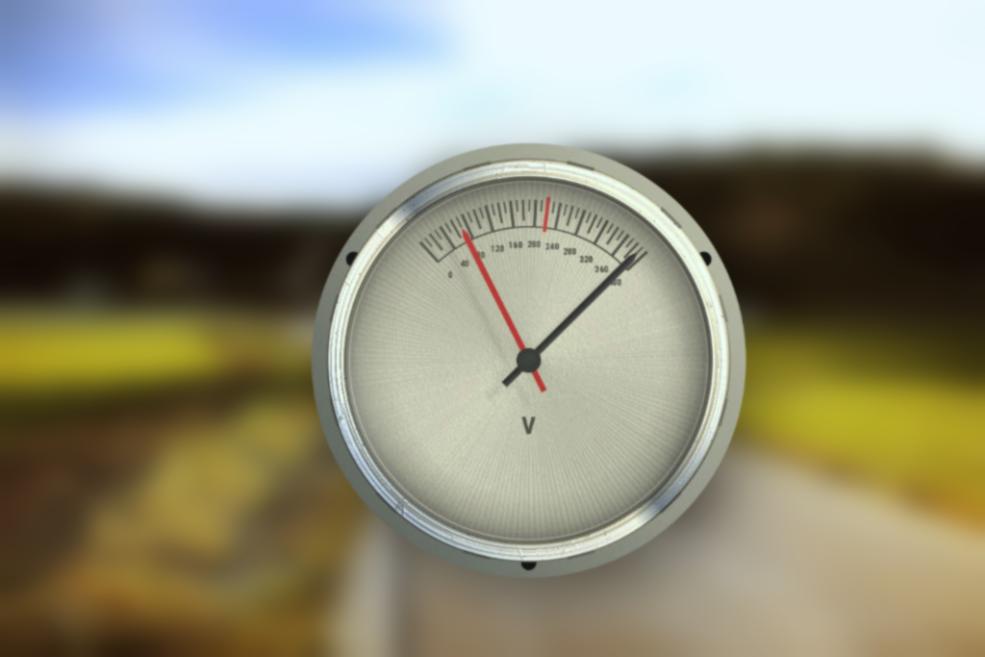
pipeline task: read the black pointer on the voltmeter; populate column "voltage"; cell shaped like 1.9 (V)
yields 390 (V)
